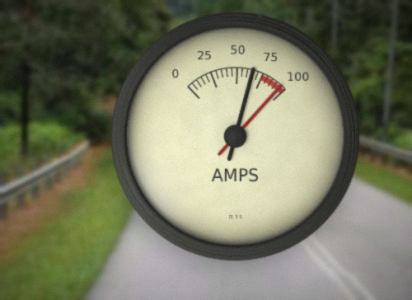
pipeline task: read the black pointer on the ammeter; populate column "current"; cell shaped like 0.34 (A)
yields 65 (A)
